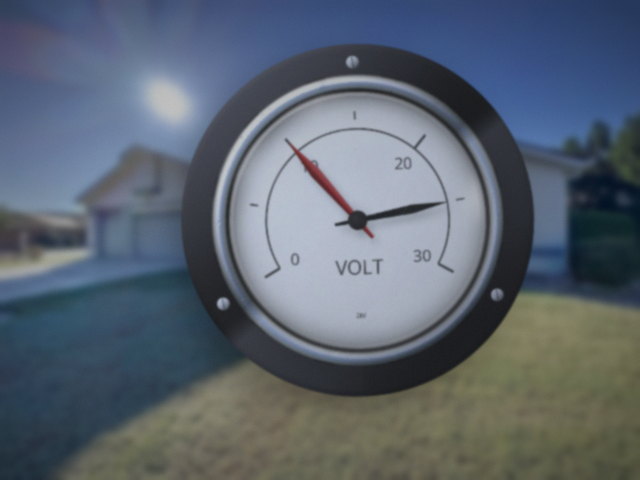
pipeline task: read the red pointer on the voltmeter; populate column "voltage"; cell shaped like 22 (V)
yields 10 (V)
